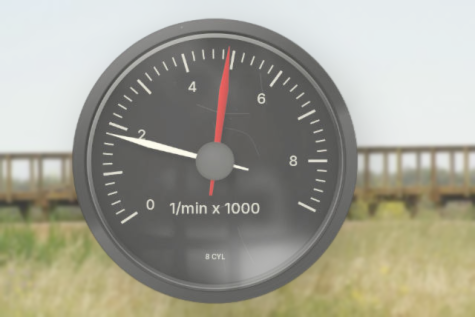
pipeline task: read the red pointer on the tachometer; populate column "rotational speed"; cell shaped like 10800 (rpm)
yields 4900 (rpm)
